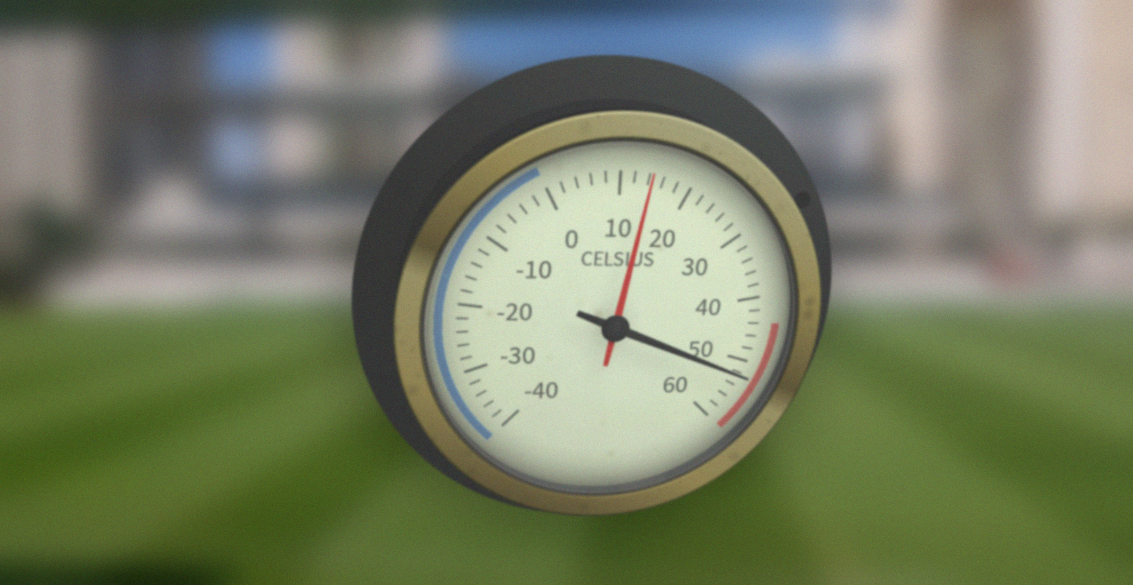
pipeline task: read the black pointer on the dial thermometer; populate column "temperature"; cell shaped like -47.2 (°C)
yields 52 (°C)
